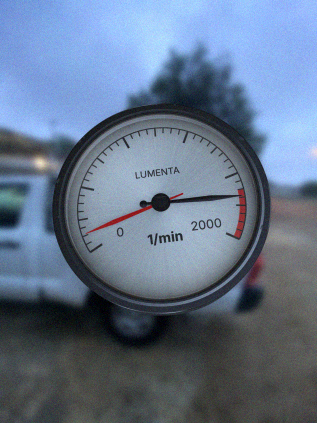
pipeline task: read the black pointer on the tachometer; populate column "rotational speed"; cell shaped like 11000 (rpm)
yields 1750 (rpm)
